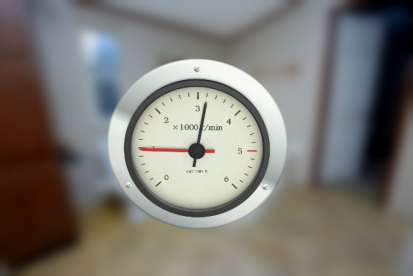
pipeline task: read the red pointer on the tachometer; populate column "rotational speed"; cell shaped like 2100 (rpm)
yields 1000 (rpm)
